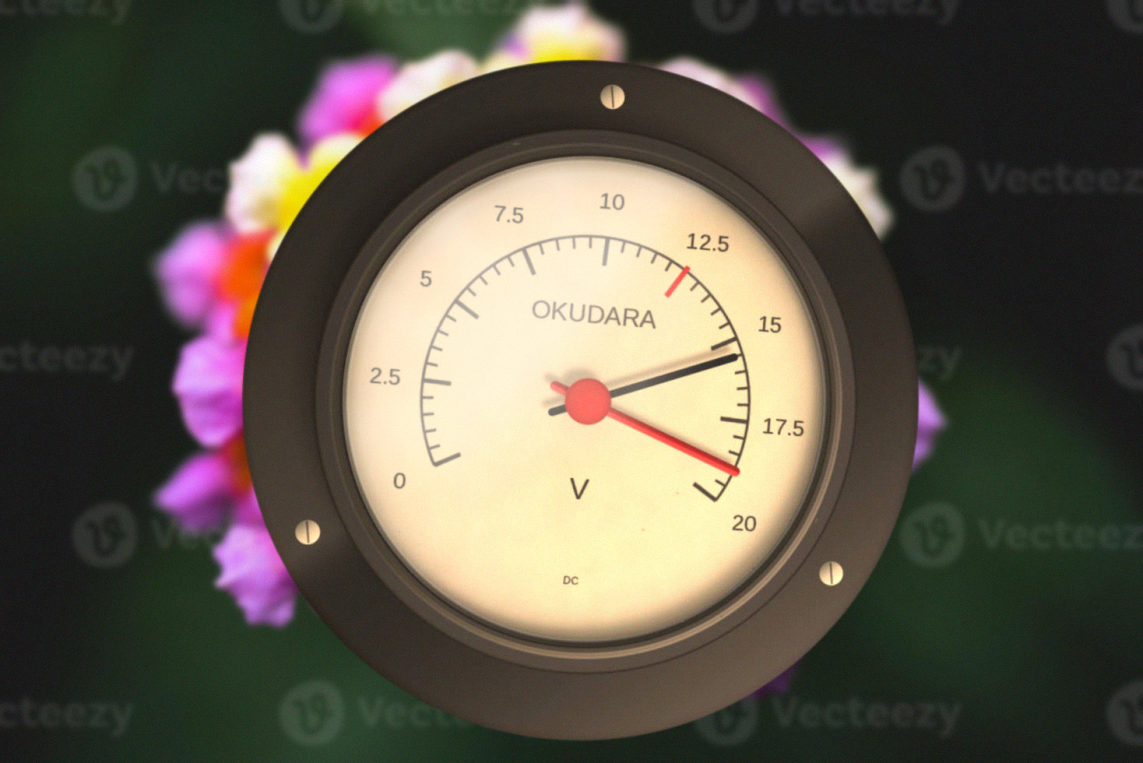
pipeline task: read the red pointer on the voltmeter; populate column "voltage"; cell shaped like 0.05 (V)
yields 19 (V)
